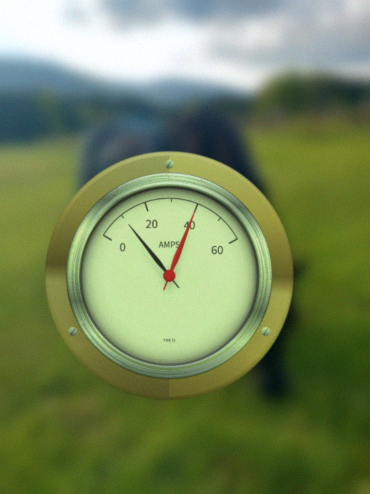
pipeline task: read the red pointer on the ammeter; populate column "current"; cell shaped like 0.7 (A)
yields 40 (A)
